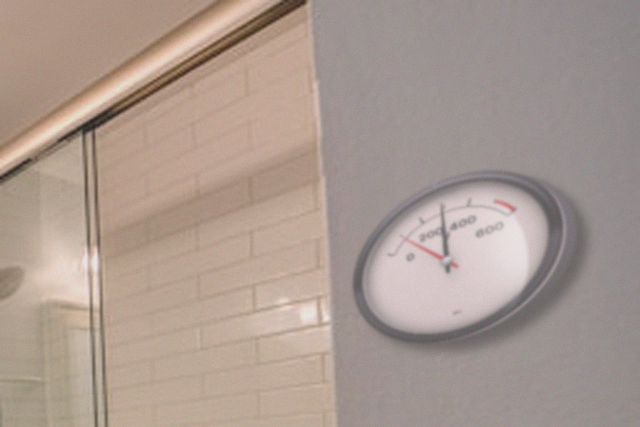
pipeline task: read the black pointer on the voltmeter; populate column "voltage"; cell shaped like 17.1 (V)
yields 300 (V)
